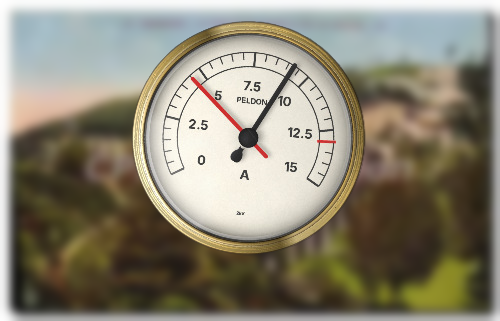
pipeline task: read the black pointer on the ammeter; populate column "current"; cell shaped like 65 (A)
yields 9.25 (A)
